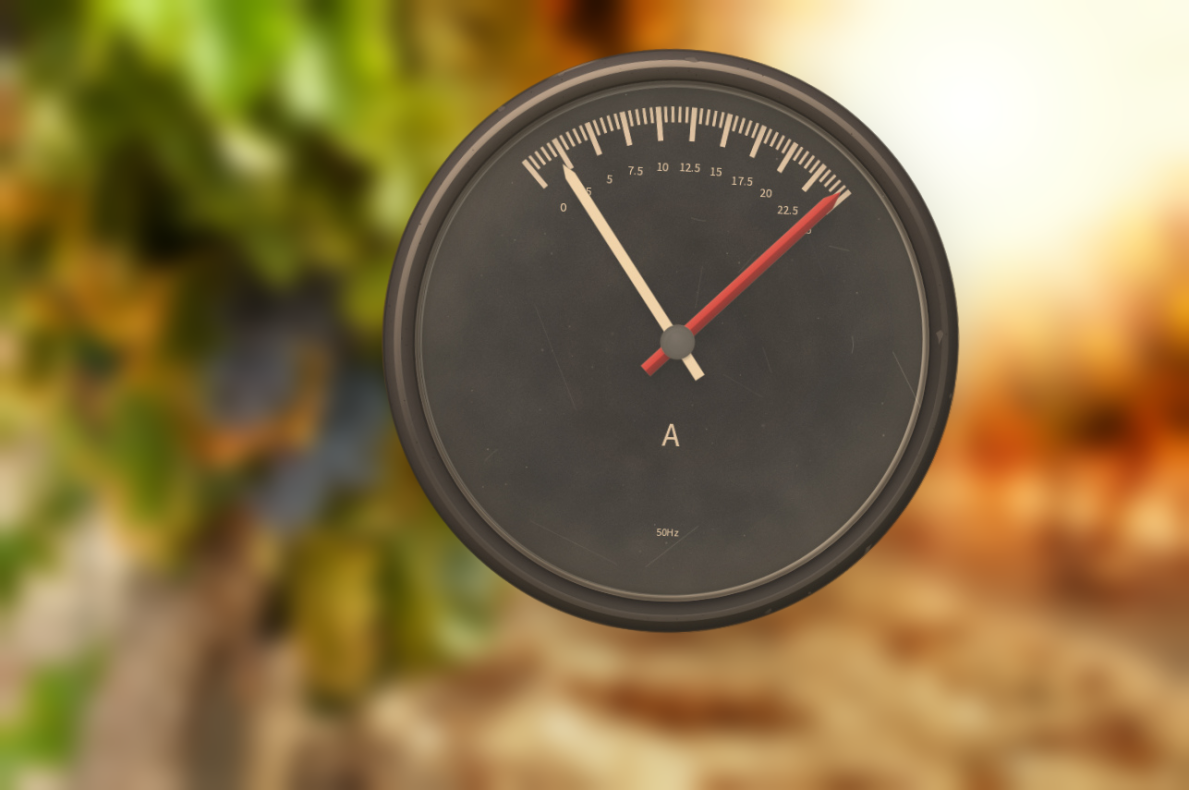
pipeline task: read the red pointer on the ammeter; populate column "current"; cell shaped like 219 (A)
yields 24.5 (A)
